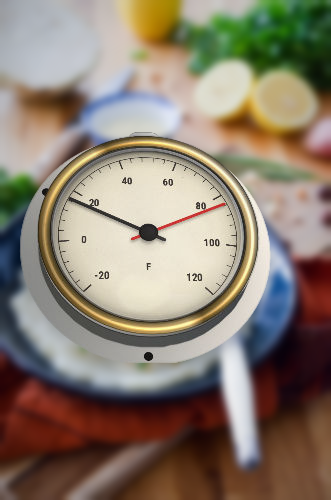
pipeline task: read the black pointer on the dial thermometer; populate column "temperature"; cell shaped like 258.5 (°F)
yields 16 (°F)
